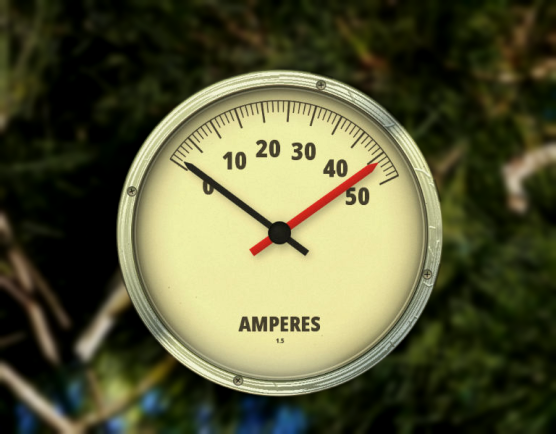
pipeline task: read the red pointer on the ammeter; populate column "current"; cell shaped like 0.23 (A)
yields 46 (A)
